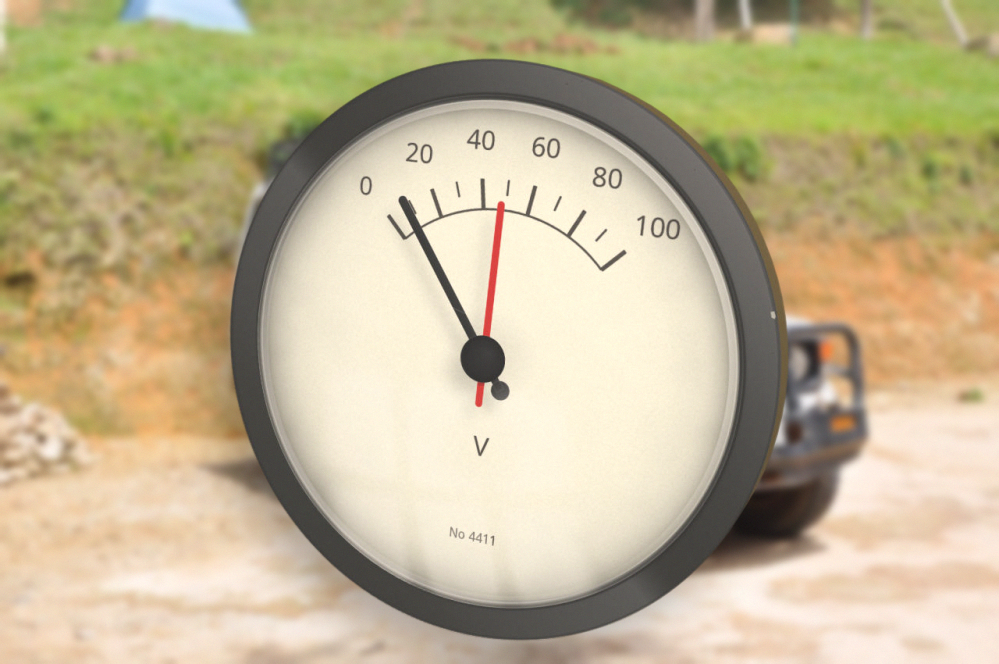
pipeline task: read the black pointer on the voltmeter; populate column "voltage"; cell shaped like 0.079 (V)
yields 10 (V)
